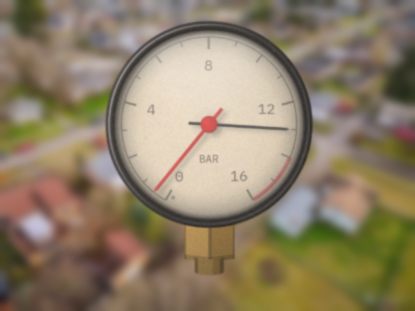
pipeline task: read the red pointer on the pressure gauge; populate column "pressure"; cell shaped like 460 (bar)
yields 0.5 (bar)
